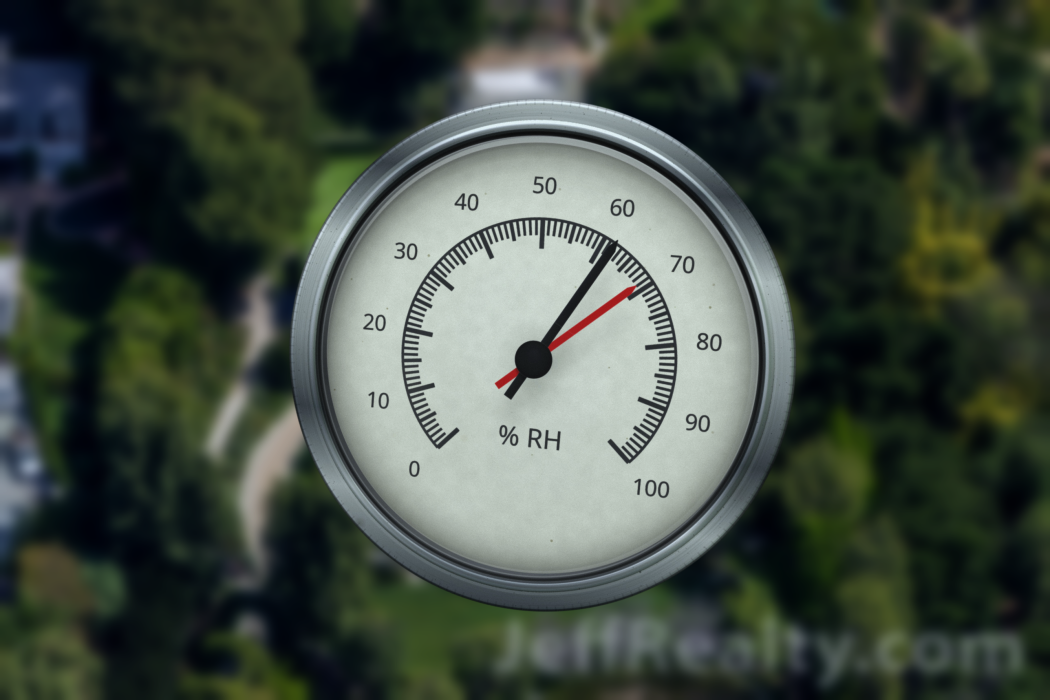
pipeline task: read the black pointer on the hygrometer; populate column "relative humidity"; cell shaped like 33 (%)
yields 62 (%)
